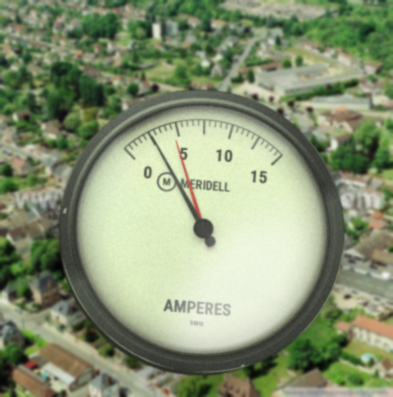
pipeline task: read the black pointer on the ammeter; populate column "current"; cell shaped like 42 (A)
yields 2.5 (A)
